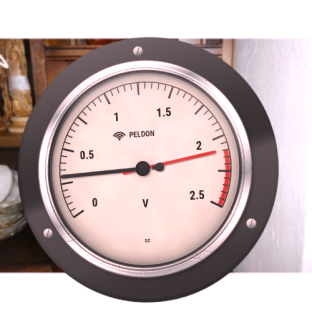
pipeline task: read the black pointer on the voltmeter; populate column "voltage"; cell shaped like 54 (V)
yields 0.3 (V)
